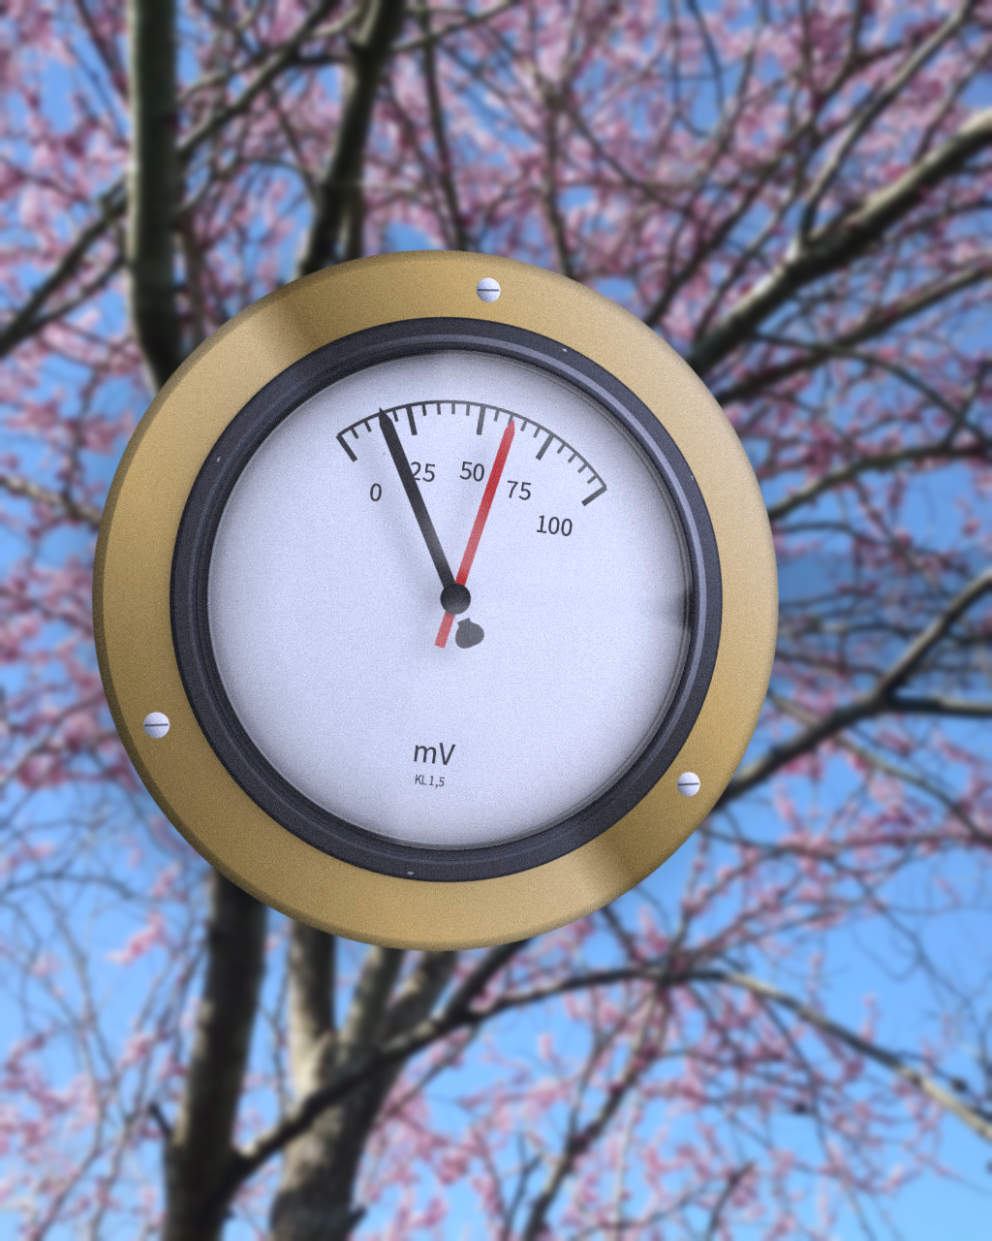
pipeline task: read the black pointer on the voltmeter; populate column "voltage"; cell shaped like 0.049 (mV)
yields 15 (mV)
